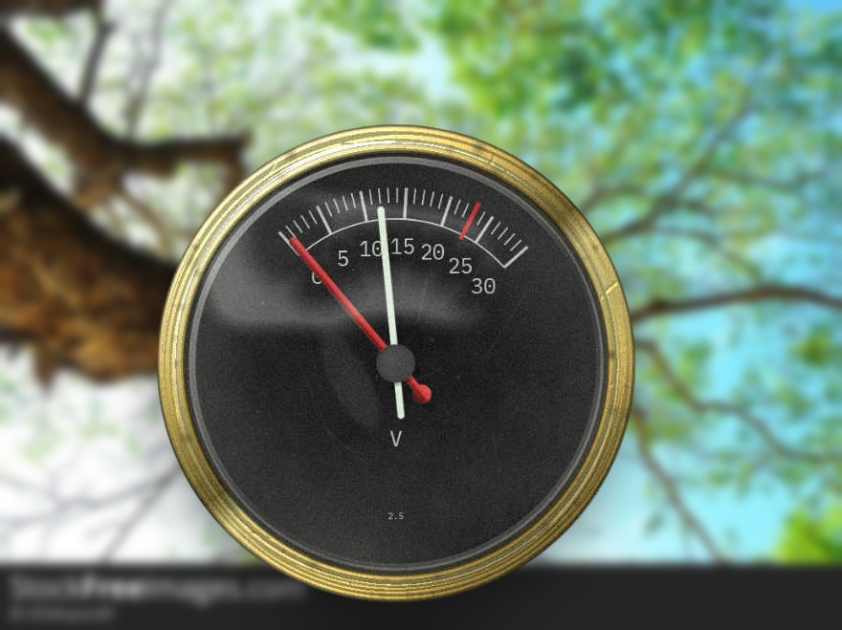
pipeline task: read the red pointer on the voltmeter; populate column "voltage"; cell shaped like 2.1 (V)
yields 0.5 (V)
